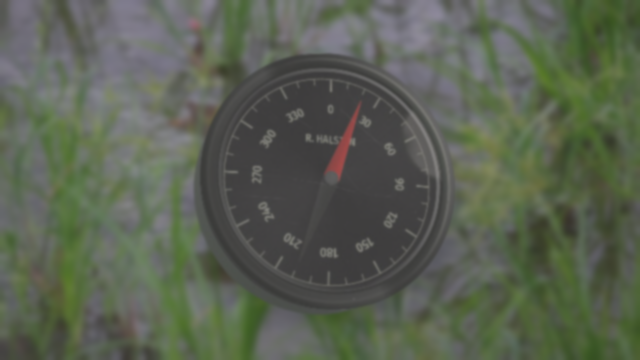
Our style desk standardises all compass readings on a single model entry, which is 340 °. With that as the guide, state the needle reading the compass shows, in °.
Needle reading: 20 °
